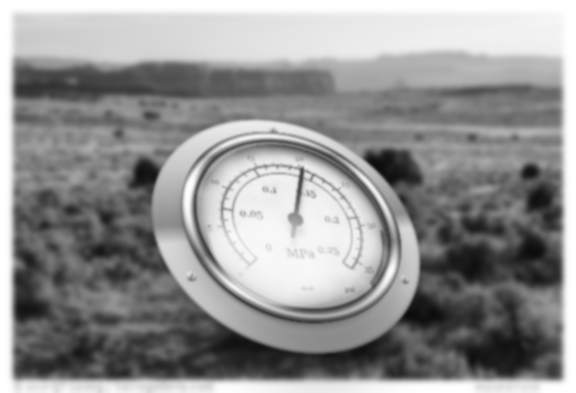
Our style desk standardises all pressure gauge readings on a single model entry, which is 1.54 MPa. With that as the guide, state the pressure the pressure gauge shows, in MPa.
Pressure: 0.14 MPa
